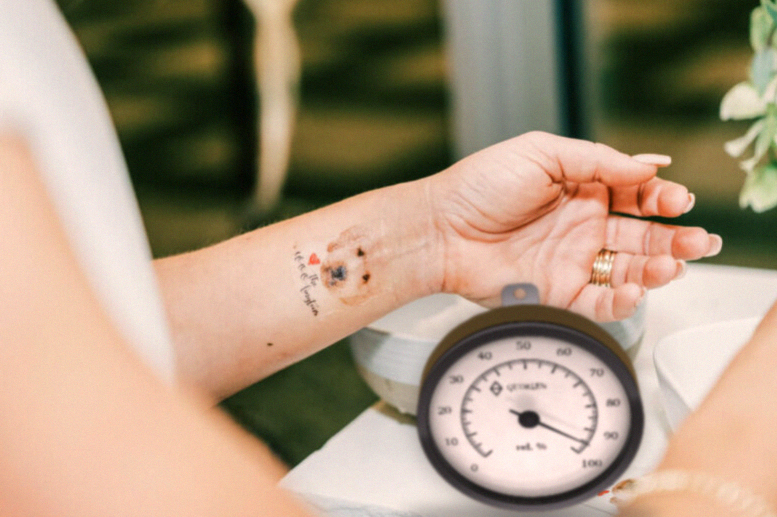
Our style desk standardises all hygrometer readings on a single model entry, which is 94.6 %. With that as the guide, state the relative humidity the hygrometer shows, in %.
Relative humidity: 95 %
